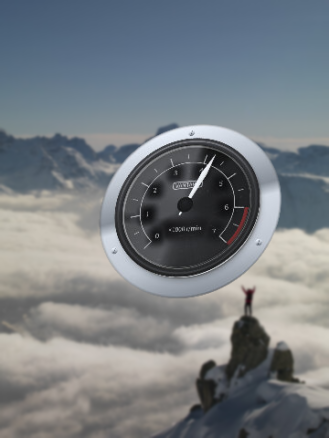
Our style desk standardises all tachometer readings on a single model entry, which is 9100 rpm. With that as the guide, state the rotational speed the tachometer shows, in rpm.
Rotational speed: 4250 rpm
